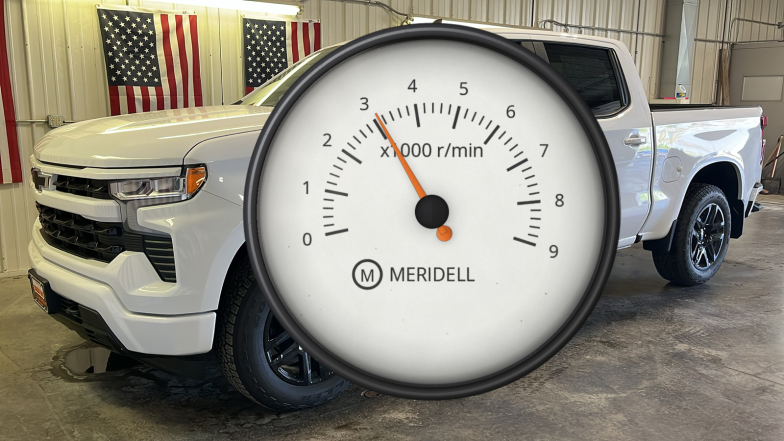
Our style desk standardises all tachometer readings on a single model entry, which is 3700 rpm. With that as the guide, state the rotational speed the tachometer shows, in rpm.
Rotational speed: 3100 rpm
